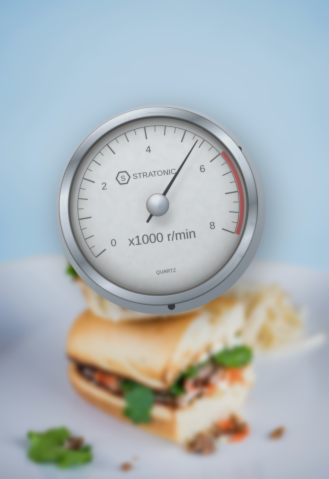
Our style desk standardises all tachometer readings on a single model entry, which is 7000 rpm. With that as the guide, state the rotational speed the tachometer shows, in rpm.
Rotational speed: 5375 rpm
